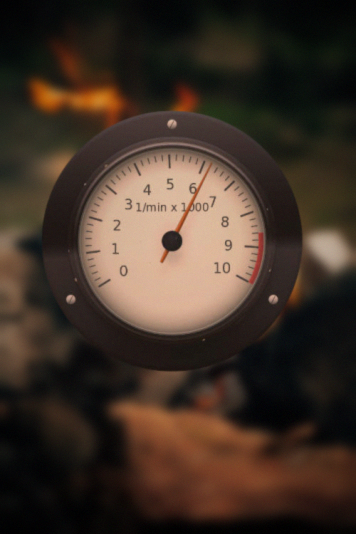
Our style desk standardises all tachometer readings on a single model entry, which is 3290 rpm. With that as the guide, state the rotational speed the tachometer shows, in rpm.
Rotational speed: 6200 rpm
